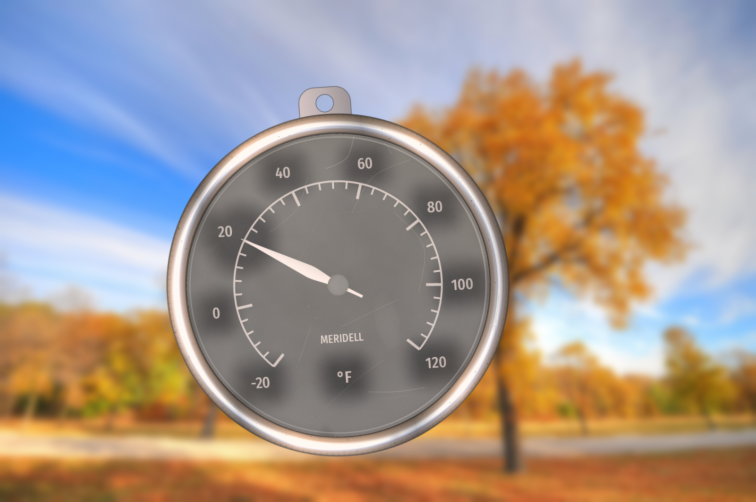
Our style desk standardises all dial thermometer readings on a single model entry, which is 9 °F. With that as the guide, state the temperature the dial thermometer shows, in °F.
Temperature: 20 °F
